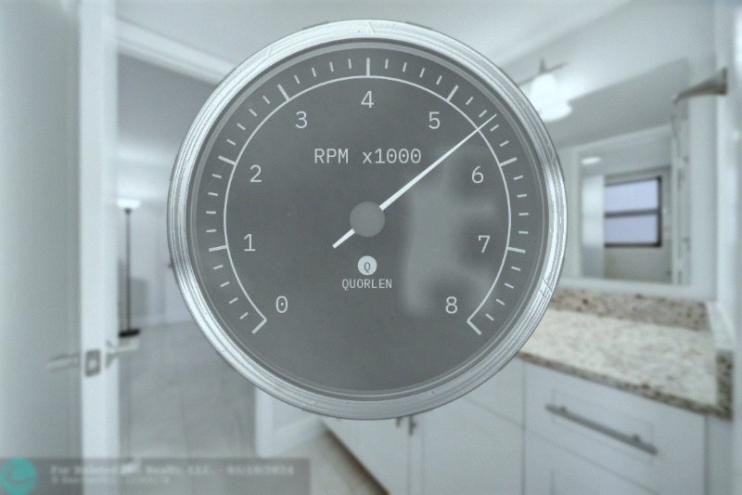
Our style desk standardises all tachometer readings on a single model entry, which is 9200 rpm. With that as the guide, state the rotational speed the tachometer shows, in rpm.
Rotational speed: 5500 rpm
